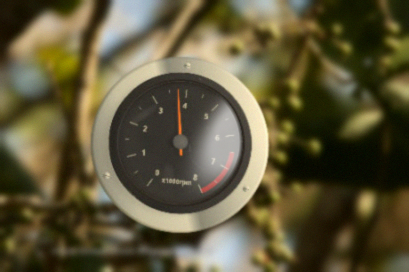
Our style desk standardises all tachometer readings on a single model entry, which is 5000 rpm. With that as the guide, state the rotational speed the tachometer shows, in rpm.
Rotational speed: 3750 rpm
